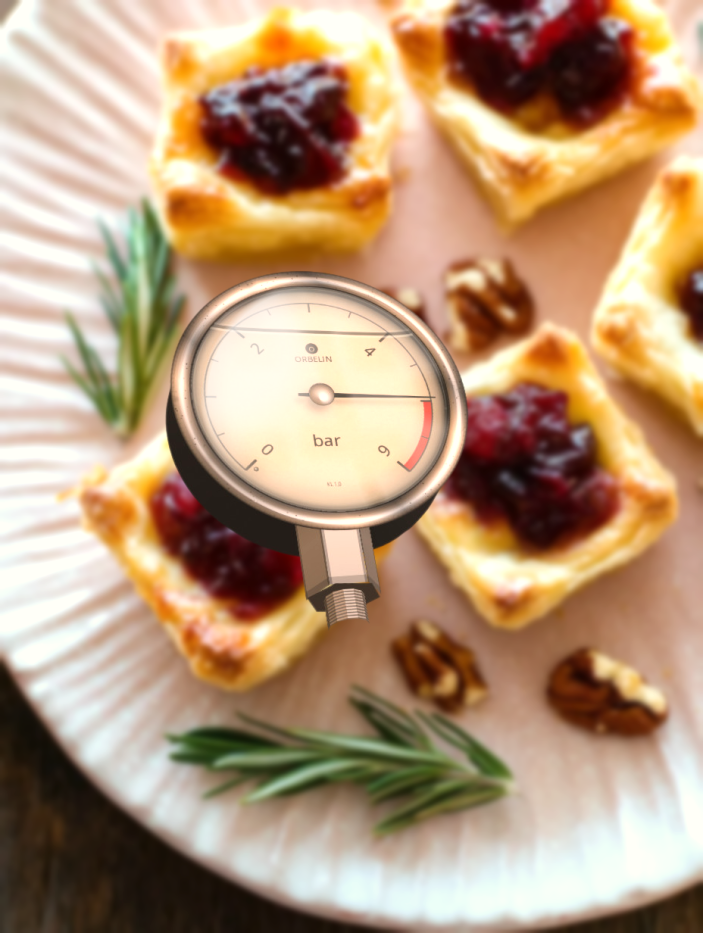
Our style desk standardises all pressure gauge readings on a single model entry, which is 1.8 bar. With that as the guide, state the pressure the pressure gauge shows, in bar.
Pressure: 5 bar
